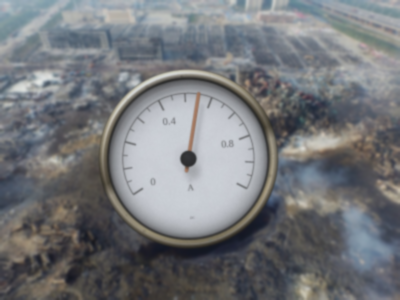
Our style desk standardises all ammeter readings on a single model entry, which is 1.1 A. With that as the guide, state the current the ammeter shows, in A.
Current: 0.55 A
